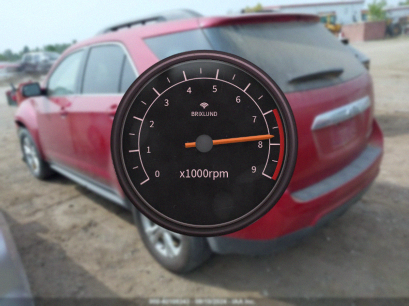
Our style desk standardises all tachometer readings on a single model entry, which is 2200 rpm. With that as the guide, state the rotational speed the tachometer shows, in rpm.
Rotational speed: 7750 rpm
